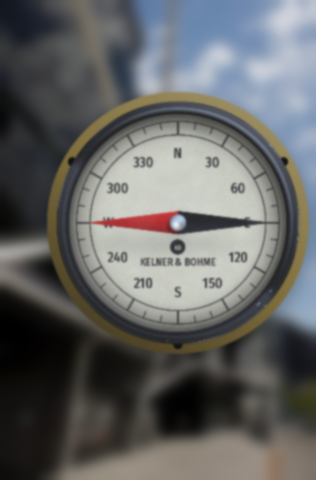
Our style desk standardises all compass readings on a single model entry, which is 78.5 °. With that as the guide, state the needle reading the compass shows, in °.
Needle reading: 270 °
